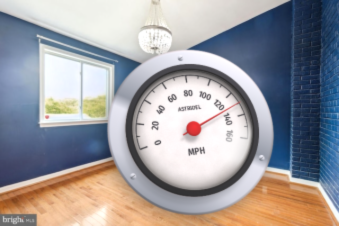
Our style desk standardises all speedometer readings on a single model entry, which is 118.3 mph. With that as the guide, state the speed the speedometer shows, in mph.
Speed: 130 mph
